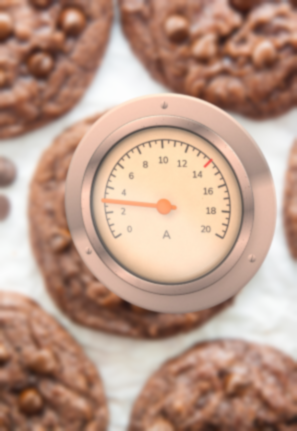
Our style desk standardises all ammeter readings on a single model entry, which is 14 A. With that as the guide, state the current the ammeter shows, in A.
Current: 3 A
